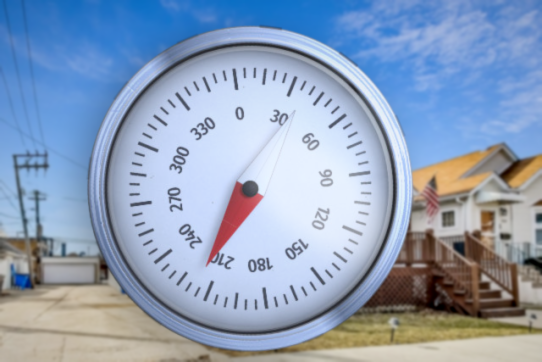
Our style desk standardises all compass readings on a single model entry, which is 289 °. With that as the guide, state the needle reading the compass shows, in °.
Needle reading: 217.5 °
